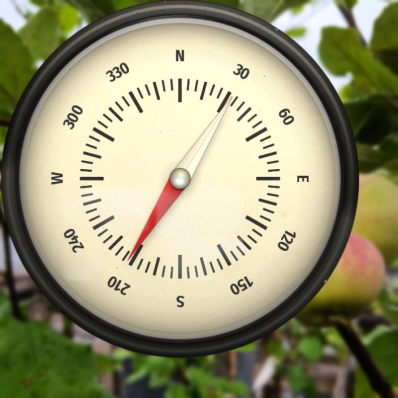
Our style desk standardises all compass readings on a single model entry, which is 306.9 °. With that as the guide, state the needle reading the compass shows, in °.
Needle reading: 212.5 °
